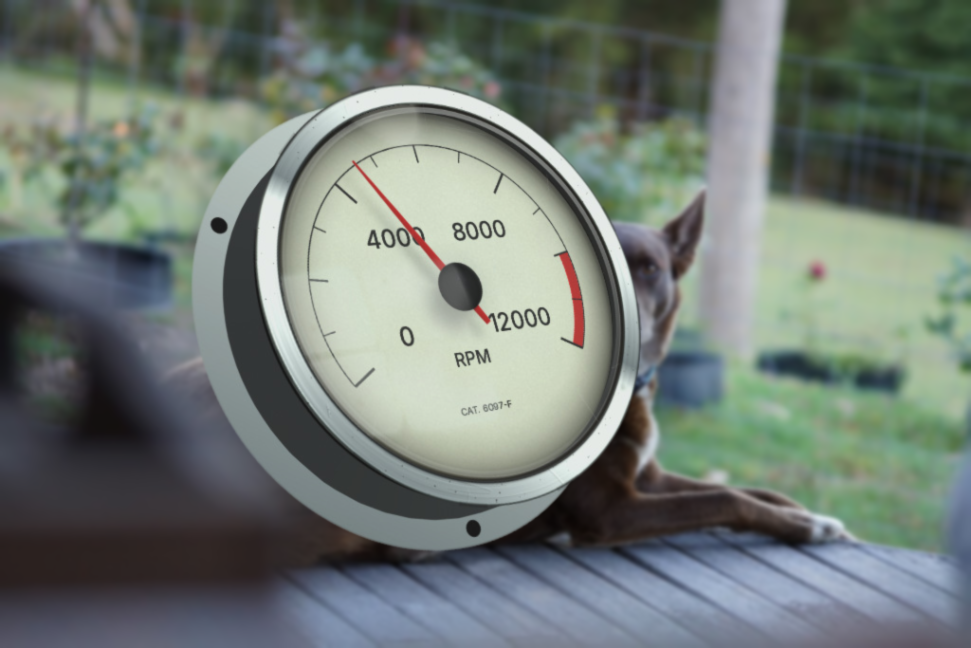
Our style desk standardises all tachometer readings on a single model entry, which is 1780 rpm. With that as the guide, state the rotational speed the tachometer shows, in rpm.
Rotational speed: 4500 rpm
